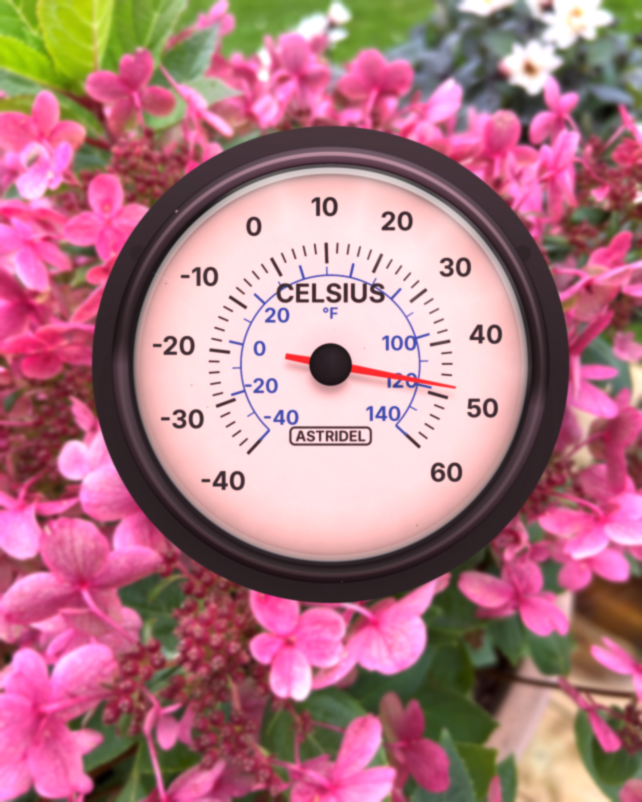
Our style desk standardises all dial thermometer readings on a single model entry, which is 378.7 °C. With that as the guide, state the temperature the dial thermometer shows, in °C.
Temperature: 48 °C
